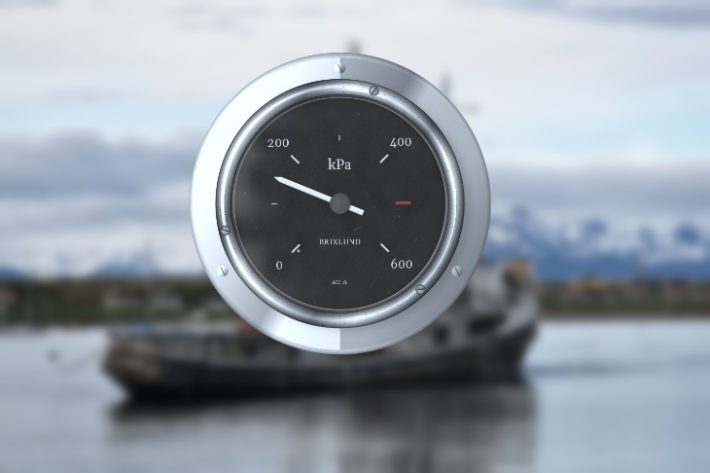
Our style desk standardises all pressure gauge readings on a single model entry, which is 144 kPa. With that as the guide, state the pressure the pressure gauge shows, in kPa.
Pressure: 150 kPa
